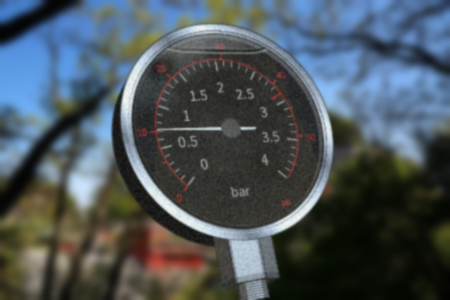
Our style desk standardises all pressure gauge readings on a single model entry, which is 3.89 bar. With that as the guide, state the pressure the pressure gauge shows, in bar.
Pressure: 0.7 bar
